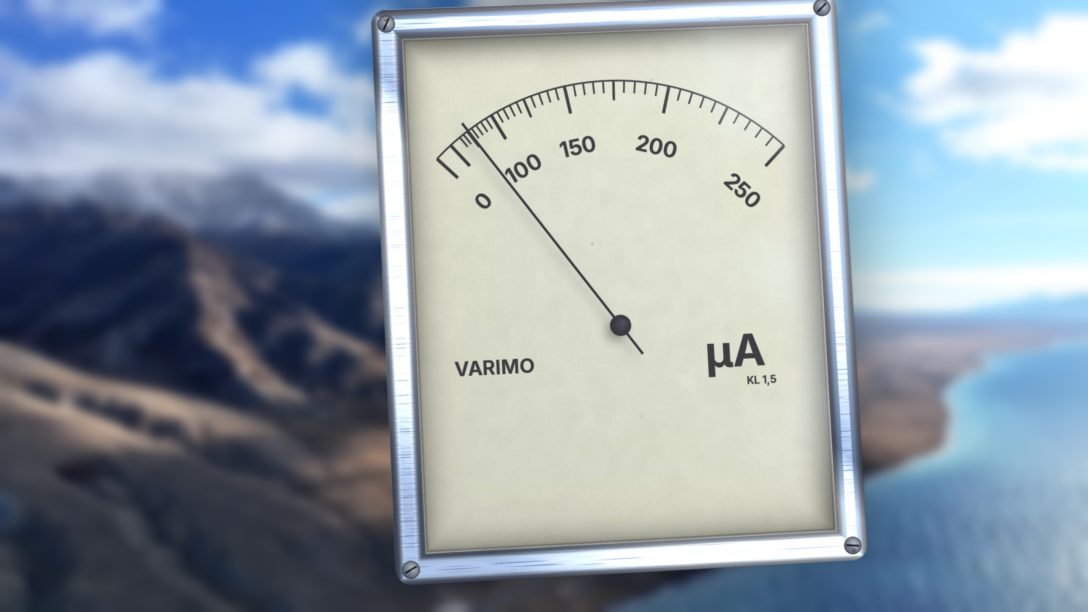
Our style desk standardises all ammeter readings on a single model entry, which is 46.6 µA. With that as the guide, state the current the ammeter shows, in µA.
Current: 75 µA
